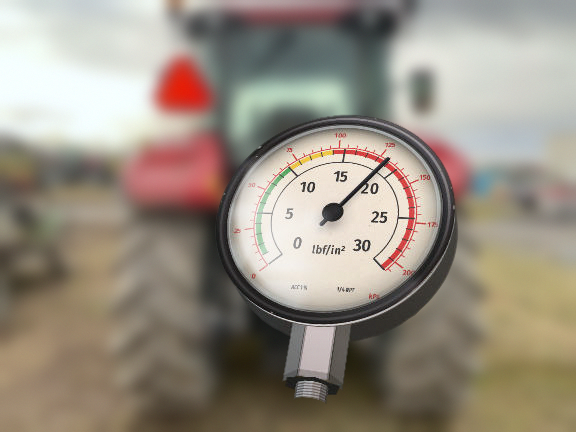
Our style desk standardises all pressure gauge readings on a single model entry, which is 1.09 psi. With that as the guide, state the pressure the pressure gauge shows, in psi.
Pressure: 19 psi
